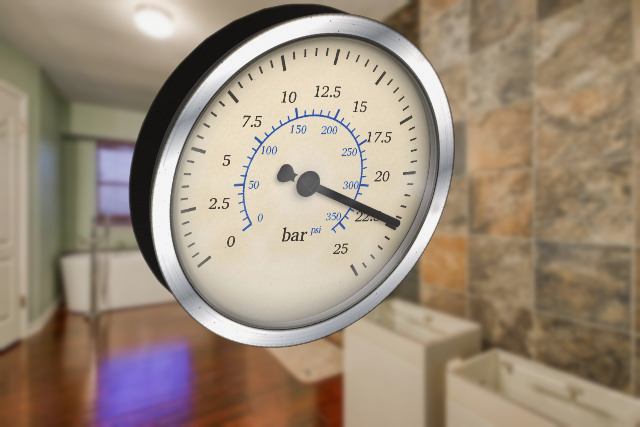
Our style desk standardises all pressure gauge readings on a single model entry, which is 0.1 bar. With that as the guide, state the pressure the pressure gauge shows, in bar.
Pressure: 22.25 bar
